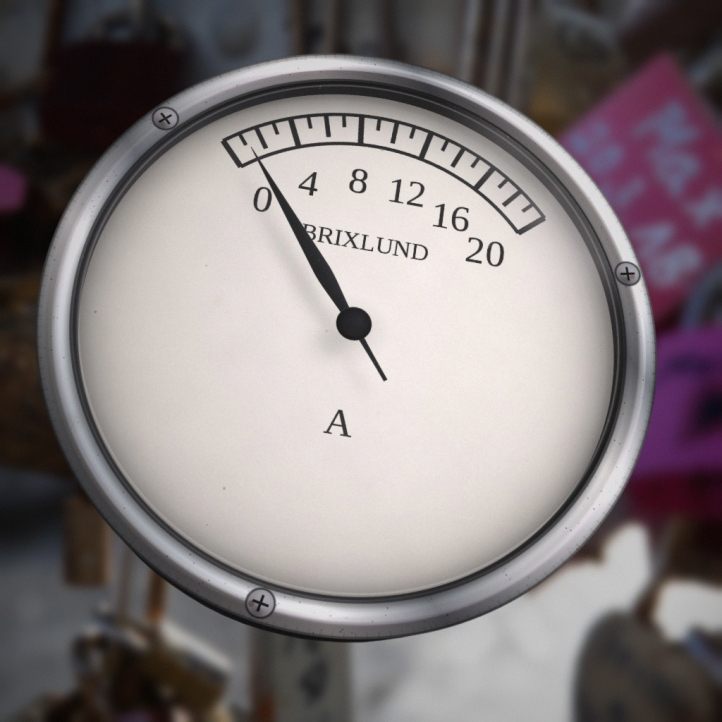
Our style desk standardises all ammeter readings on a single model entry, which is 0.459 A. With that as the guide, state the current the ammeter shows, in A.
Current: 1 A
